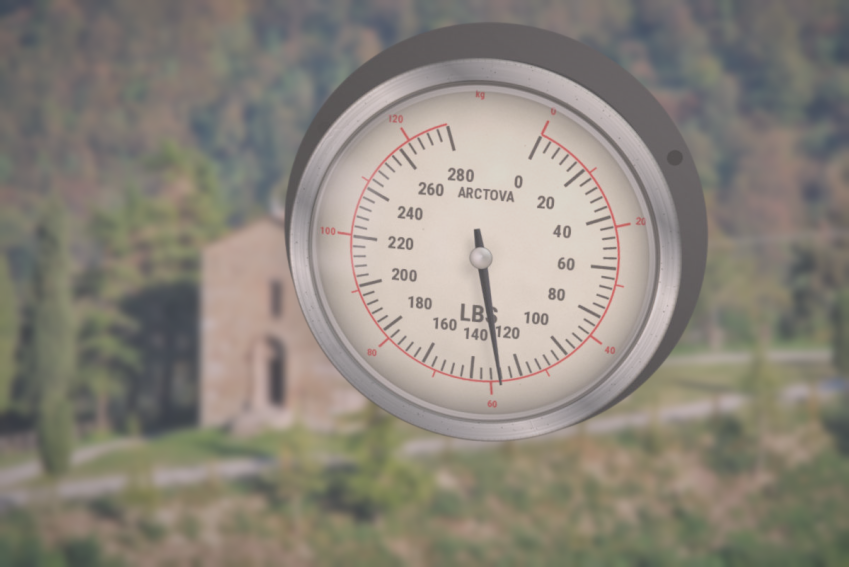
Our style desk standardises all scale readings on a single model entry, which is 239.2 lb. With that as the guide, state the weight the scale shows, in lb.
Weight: 128 lb
